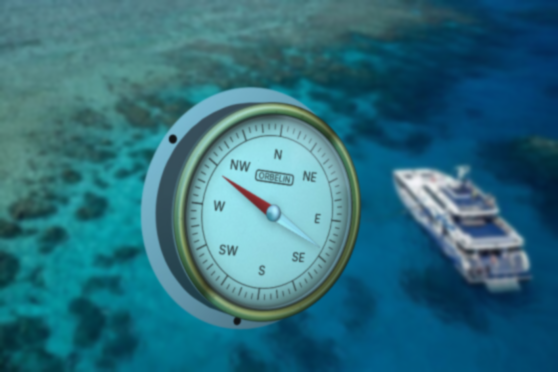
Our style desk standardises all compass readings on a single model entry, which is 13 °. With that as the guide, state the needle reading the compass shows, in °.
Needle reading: 295 °
